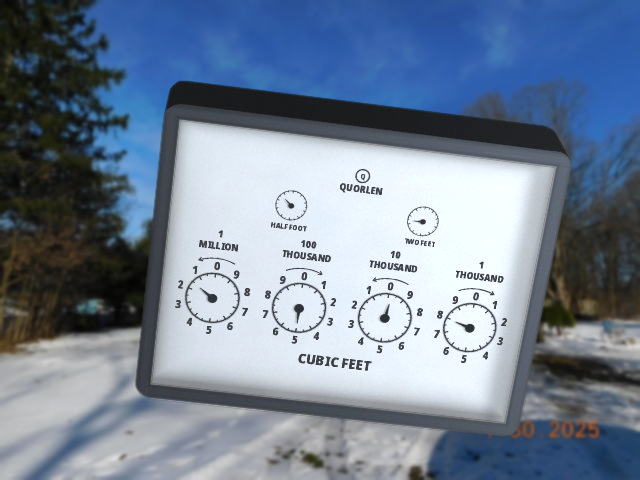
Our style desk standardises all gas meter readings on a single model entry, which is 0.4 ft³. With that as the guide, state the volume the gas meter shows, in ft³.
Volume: 149800 ft³
